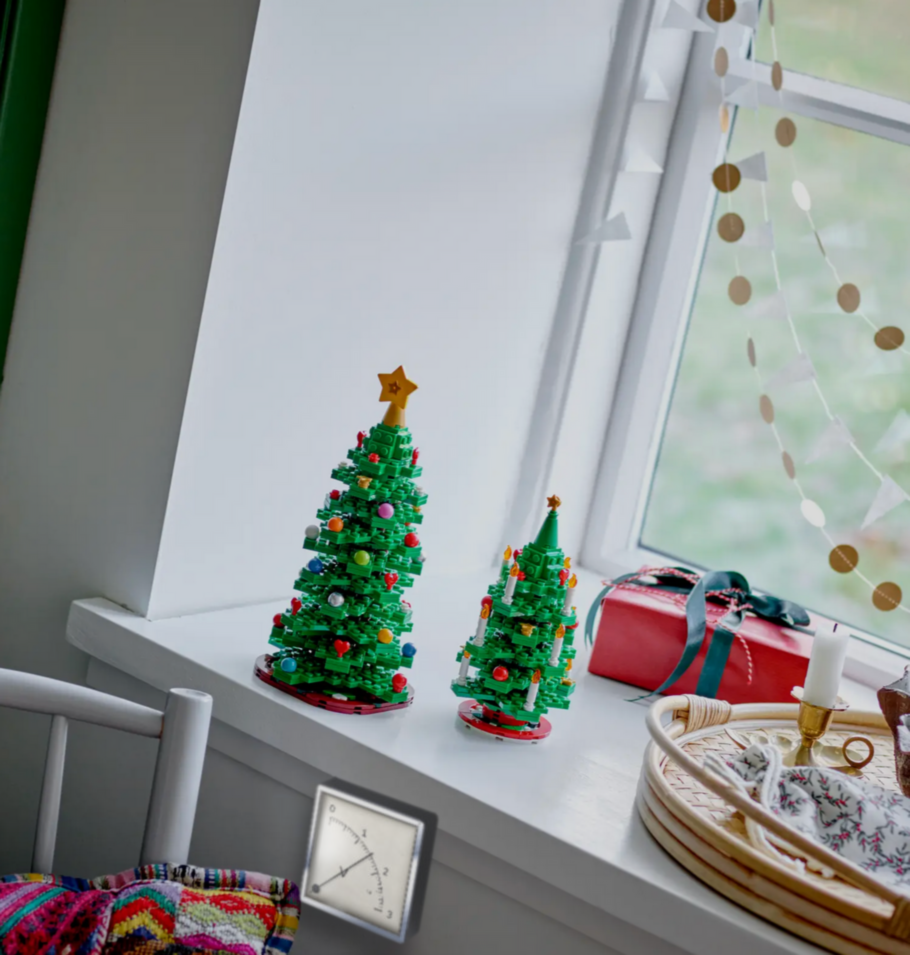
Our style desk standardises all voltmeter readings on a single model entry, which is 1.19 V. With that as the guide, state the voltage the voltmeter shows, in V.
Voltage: 1.5 V
